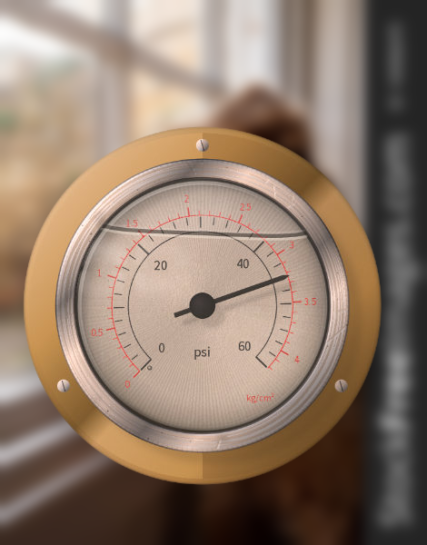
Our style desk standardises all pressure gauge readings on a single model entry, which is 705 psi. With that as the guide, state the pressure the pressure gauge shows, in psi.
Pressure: 46 psi
